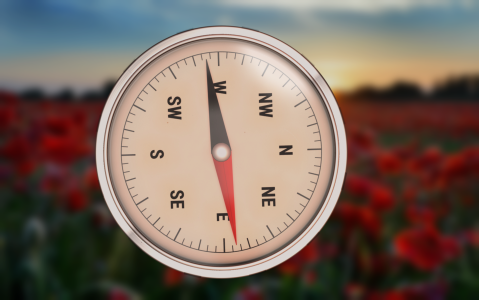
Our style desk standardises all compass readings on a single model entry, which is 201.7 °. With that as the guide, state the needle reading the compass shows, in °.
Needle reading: 82.5 °
